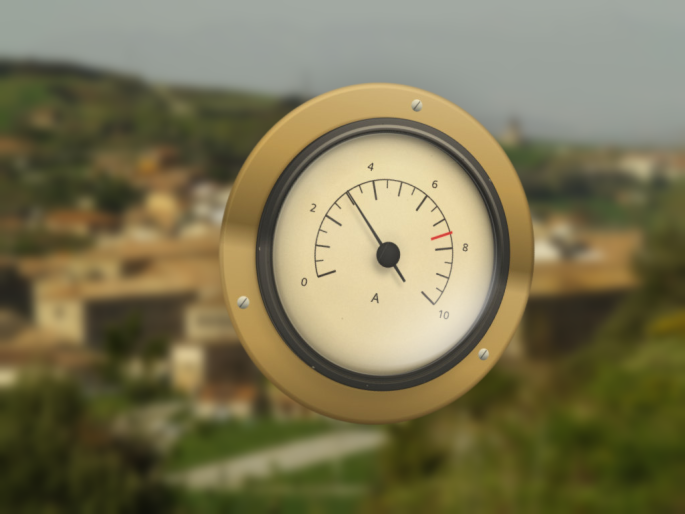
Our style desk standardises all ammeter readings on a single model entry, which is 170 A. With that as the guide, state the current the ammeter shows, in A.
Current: 3 A
